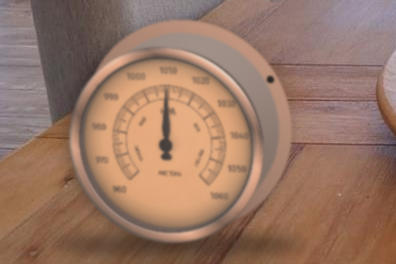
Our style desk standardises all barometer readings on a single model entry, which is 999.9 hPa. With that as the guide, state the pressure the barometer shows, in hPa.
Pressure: 1010 hPa
